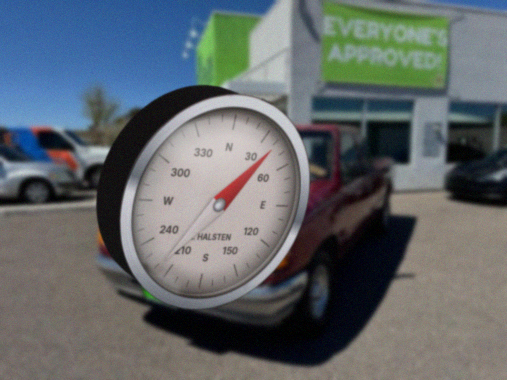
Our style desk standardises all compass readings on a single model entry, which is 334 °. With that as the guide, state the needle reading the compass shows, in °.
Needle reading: 40 °
